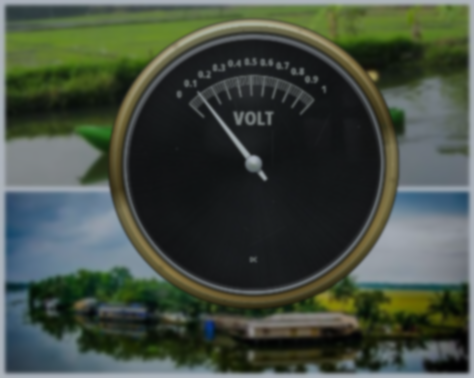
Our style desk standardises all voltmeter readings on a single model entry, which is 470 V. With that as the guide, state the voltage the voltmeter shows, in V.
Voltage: 0.1 V
